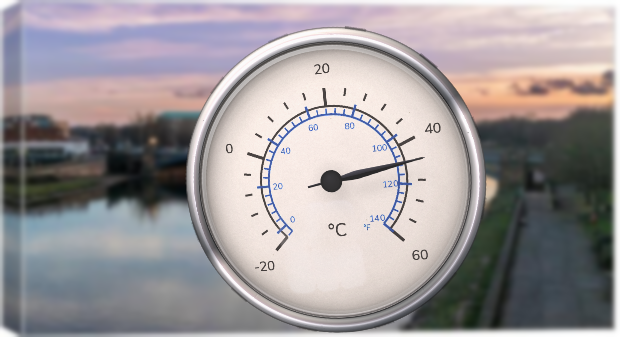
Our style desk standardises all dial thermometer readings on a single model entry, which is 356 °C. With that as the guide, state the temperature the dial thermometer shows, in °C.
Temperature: 44 °C
